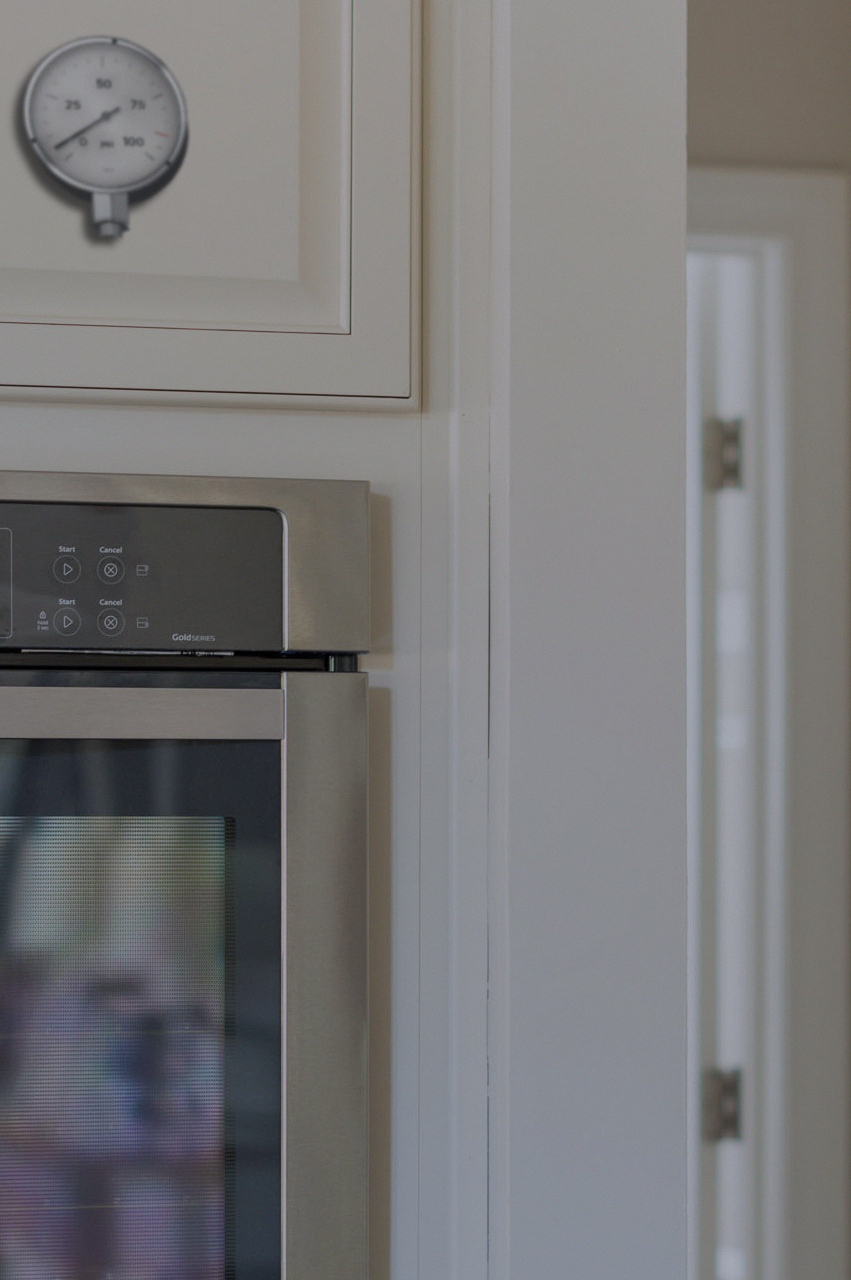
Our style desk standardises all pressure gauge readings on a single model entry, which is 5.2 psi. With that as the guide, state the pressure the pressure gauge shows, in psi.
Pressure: 5 psi
